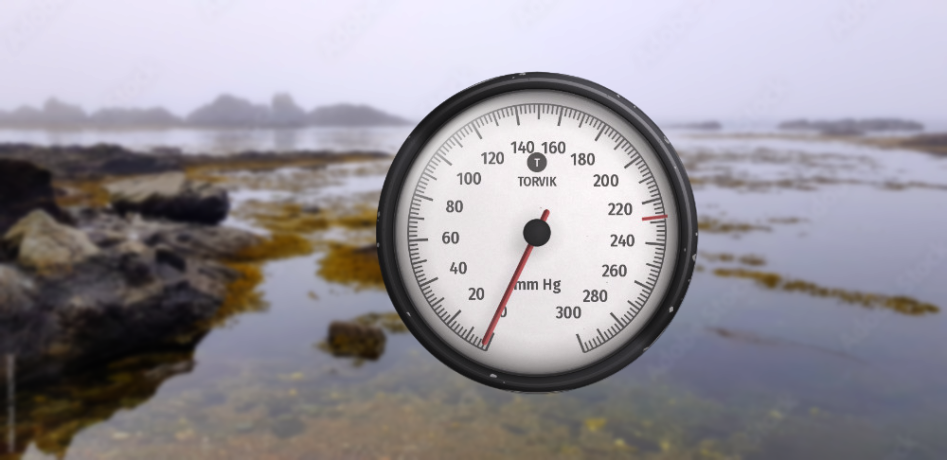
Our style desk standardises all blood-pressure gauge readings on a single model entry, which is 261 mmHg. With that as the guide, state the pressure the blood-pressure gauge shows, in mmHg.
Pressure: 2 mmHg
